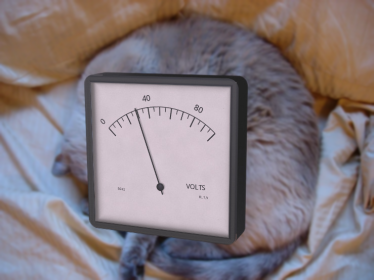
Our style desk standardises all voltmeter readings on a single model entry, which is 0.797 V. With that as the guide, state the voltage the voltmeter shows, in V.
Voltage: 30 V
